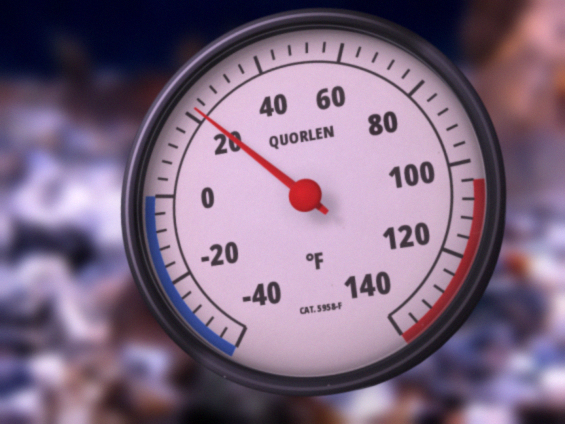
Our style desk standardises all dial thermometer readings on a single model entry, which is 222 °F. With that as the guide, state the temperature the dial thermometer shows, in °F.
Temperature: 22 °F
